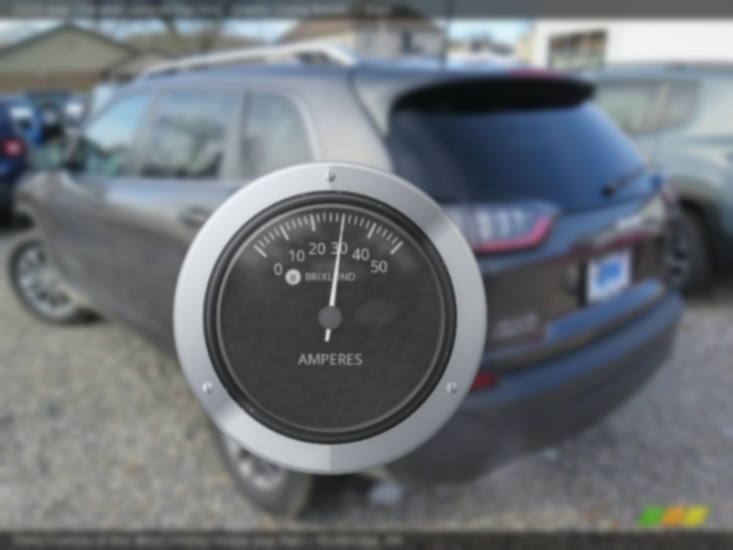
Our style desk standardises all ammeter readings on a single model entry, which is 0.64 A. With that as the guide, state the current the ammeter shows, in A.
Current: 30 A
